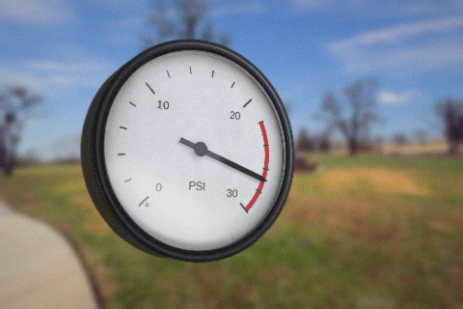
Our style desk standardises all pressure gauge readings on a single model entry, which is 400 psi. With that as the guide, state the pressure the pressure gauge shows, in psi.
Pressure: 27 psi
